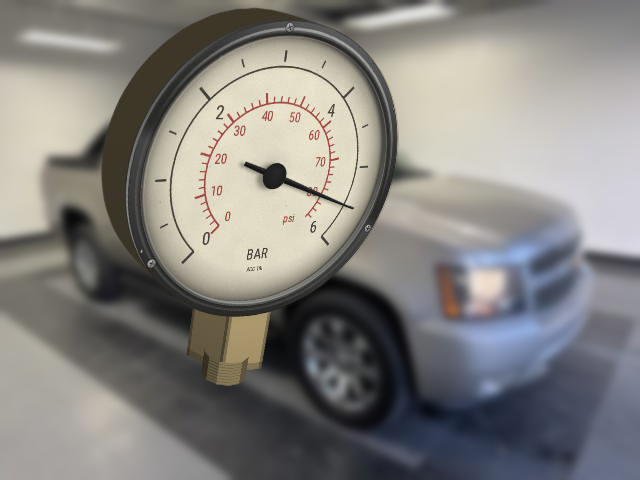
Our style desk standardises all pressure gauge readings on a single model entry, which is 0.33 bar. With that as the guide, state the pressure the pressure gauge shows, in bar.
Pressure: 5.5 bar
